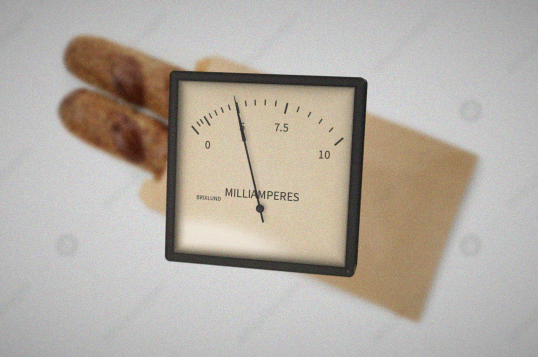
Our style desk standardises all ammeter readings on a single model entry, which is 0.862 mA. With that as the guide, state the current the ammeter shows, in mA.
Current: 5 mA
